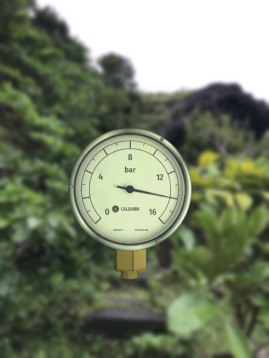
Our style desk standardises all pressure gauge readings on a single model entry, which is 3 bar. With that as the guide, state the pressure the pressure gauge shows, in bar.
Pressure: 14 bar
